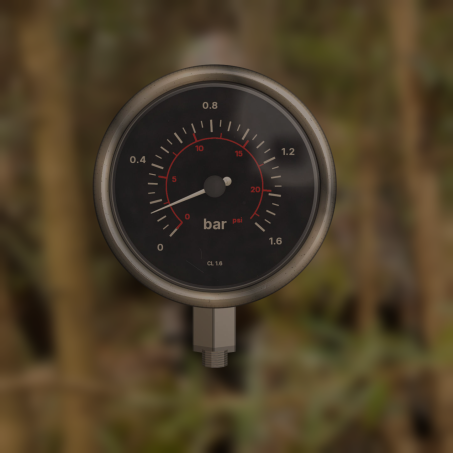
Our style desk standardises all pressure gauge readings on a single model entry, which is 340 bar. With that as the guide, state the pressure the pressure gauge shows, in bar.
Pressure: 0.15 bar
